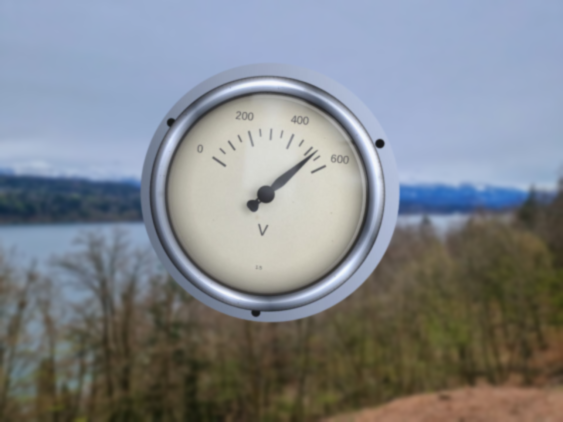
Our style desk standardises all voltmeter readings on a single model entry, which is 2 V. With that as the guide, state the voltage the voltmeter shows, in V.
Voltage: 525 V
